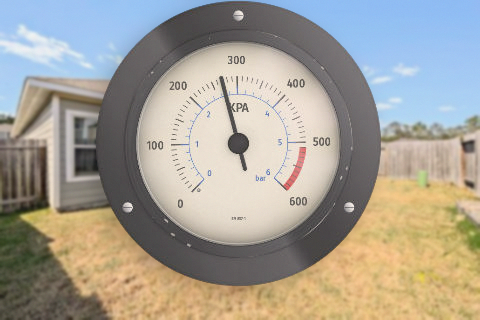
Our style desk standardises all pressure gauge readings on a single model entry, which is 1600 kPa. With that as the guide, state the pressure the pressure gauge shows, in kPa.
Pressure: 270 kPa
